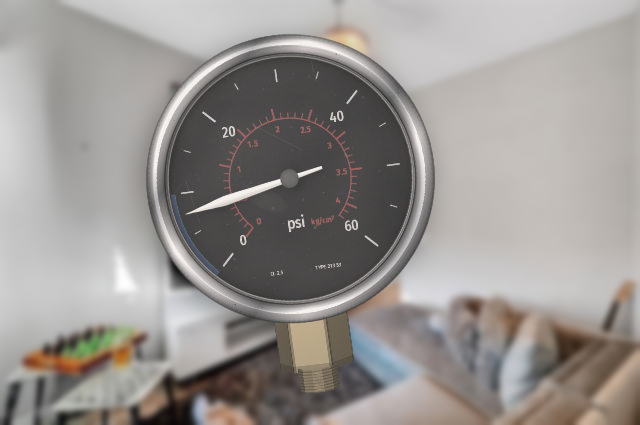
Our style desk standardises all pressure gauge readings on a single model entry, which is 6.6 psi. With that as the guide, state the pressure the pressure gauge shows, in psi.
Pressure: 7.5 psi
